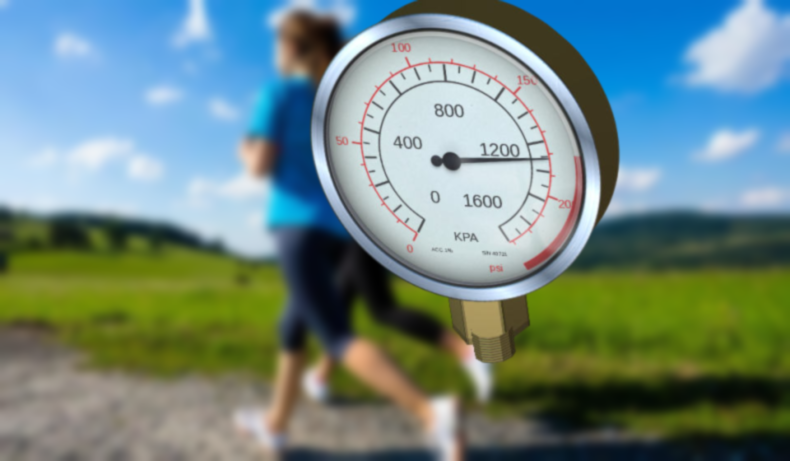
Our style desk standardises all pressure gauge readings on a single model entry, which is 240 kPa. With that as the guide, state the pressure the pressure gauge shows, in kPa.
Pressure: 1250 kPa
